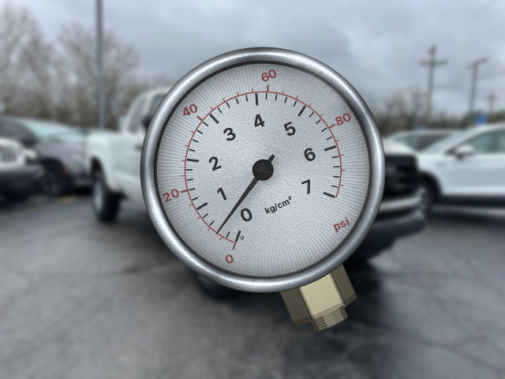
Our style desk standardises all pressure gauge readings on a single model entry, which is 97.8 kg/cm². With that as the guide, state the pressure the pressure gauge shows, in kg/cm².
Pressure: 0.4 kg/cm²
